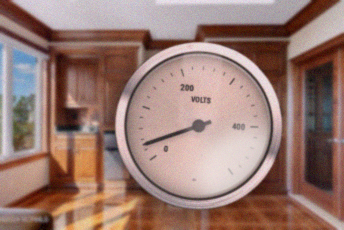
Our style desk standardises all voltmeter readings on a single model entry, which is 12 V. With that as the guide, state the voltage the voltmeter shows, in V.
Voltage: 30 V
